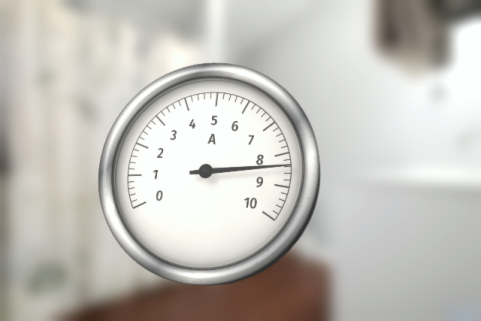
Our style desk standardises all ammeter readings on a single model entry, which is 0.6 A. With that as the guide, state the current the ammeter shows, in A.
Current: 8.4 A
